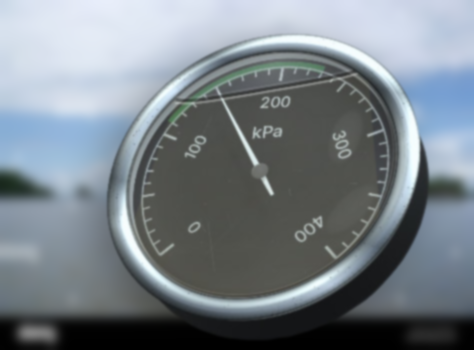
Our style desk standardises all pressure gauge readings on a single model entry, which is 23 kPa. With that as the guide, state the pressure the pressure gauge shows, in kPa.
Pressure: 150 kPa
